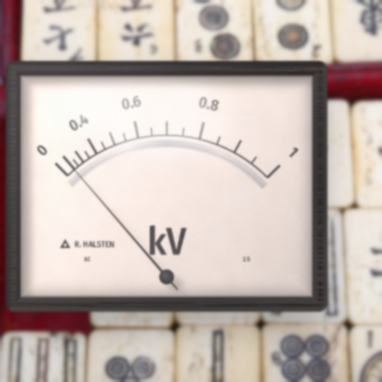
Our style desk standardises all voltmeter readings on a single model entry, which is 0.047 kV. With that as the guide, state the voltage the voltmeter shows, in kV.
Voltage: 0.2 kV
